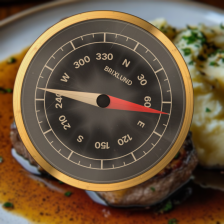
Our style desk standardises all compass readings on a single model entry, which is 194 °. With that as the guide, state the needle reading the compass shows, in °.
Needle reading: 70 °
